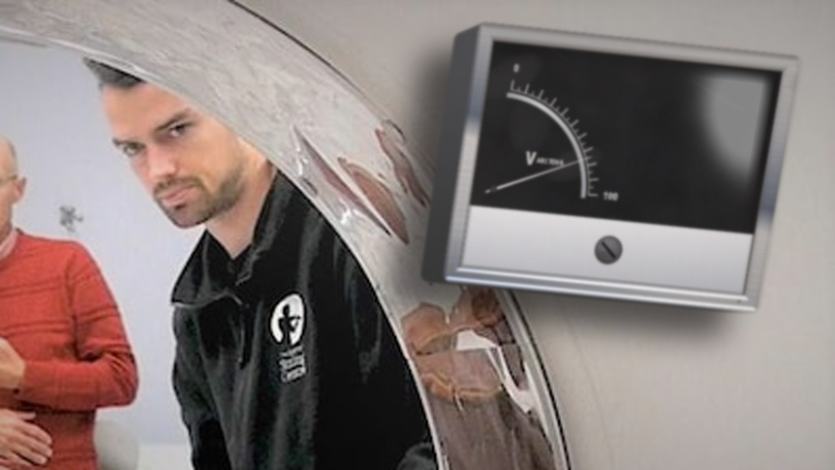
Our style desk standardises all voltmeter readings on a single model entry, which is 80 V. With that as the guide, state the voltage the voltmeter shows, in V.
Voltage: 75 V
